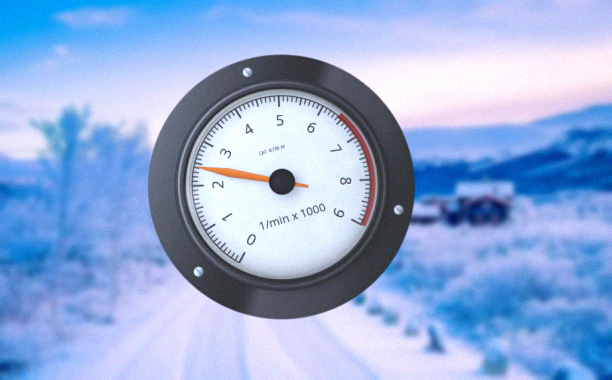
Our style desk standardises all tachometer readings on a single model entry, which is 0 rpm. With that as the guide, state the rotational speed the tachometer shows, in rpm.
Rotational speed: 2400 rpm
